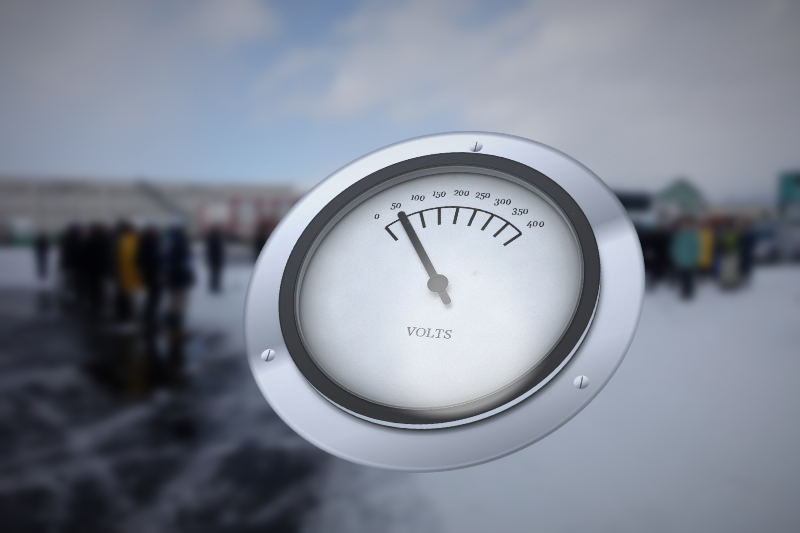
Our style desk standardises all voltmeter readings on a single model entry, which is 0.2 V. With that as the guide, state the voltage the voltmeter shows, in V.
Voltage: 50 V
